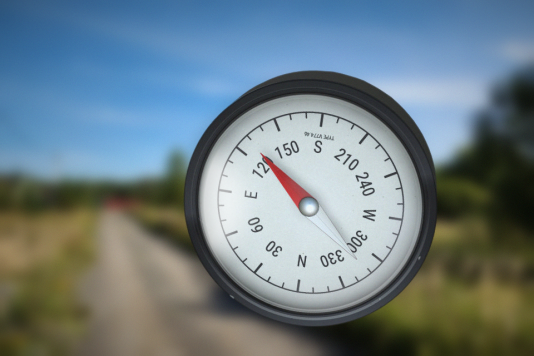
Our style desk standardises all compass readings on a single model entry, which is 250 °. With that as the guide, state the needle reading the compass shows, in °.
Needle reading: 130 °
